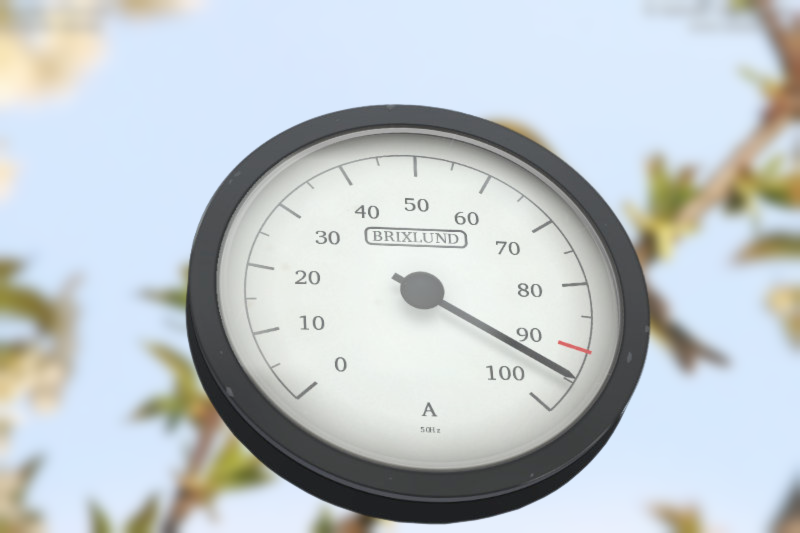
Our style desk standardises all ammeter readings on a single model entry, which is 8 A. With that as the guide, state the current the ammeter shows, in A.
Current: 95 A
